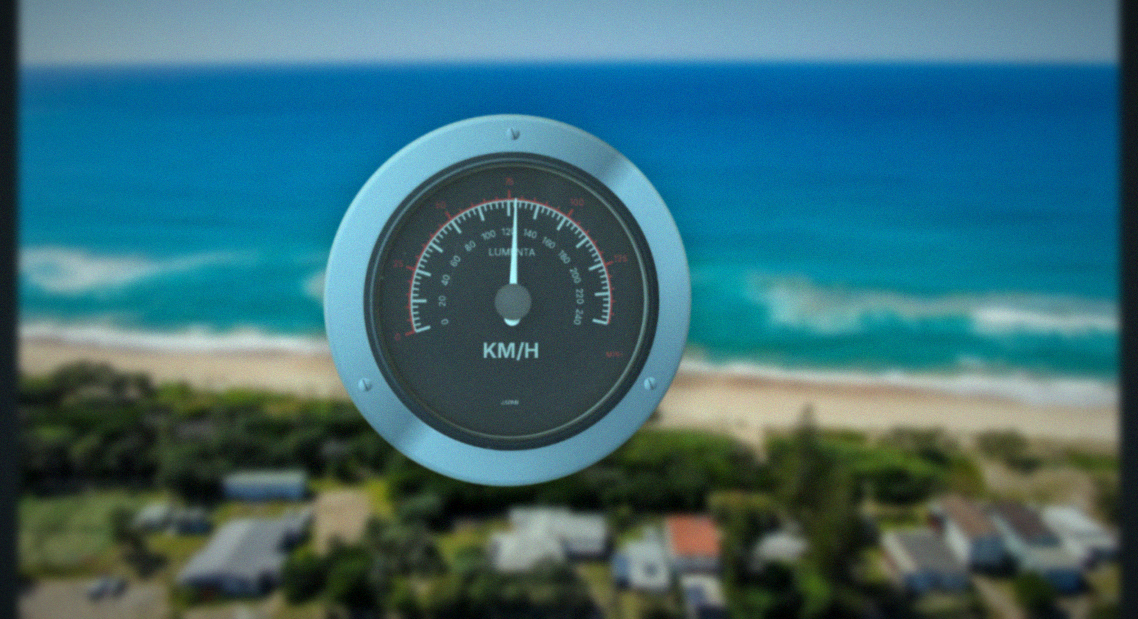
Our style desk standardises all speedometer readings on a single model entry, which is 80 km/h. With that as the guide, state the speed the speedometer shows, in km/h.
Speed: 124 km/h
